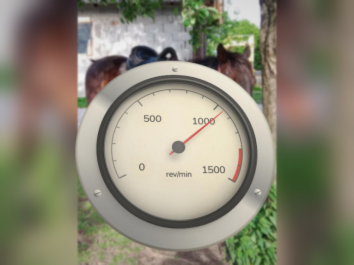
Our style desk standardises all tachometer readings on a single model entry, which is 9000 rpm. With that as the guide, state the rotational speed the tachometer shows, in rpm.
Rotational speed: 1050 rpm
